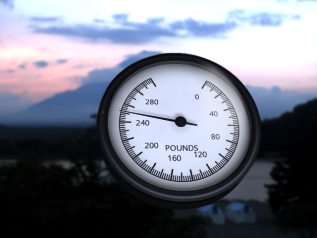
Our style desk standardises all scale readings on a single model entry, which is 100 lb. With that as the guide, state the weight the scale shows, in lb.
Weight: 250 lb
